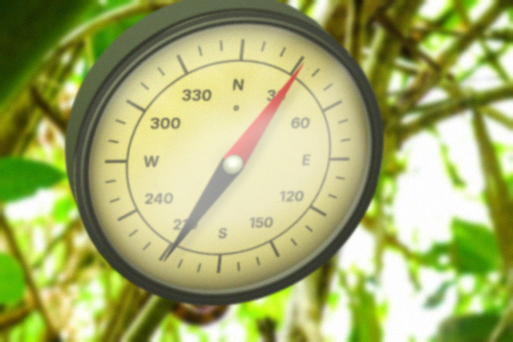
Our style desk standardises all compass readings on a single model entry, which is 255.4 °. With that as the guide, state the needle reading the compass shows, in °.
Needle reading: 30 °
